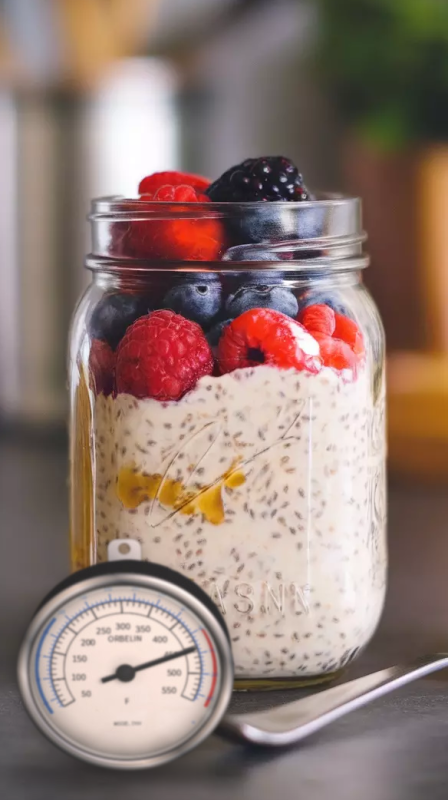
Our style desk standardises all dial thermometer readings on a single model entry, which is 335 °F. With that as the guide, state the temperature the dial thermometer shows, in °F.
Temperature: 450 °F
